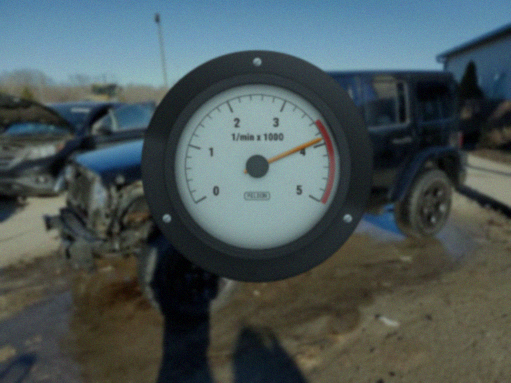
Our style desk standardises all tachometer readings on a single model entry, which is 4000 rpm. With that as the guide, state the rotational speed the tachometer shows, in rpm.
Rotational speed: 3900 rpm
